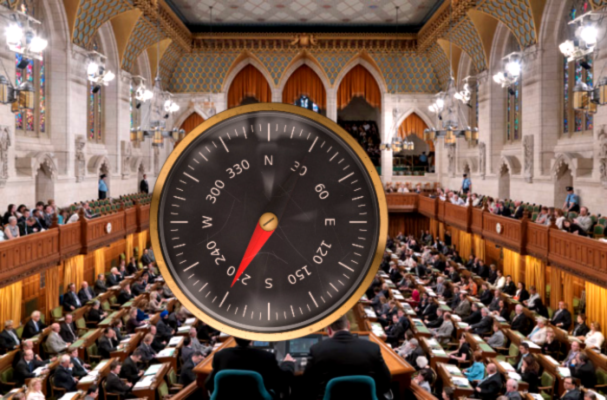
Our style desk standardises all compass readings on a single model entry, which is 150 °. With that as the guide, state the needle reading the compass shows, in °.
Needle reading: 210 °
